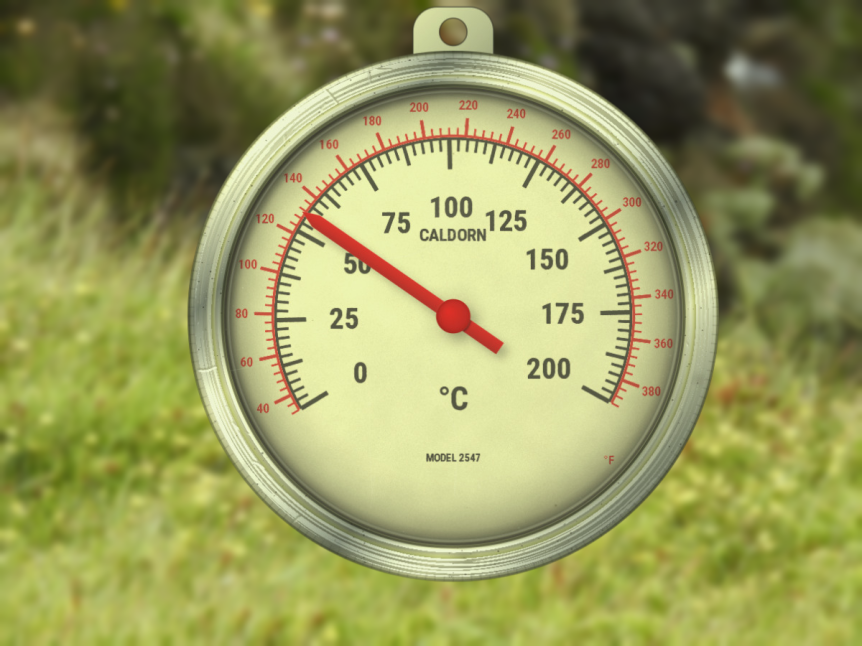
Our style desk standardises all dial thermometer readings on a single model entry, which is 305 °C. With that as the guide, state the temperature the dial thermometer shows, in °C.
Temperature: 55 °C
